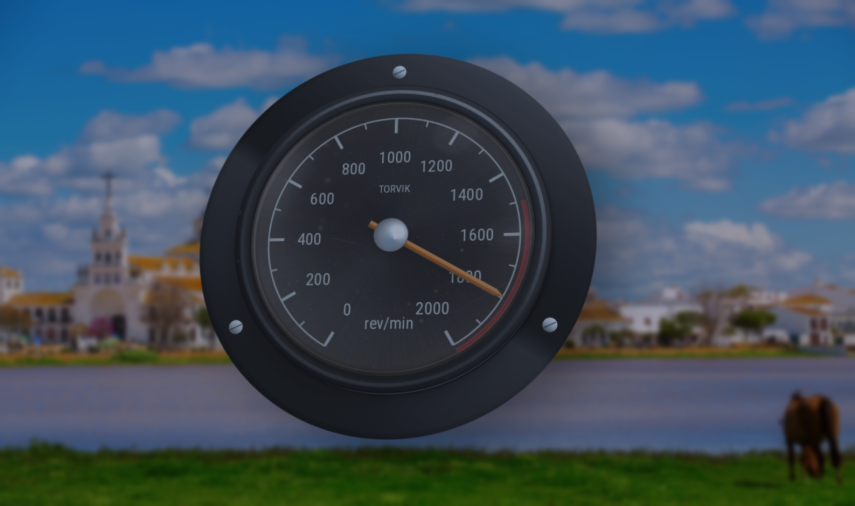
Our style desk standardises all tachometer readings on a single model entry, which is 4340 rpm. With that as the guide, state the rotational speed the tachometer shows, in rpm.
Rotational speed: 1800 rpm
